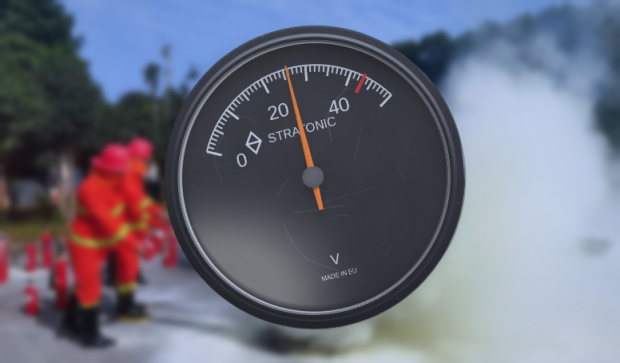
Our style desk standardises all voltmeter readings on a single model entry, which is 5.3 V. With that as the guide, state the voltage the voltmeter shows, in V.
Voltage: 26 V
